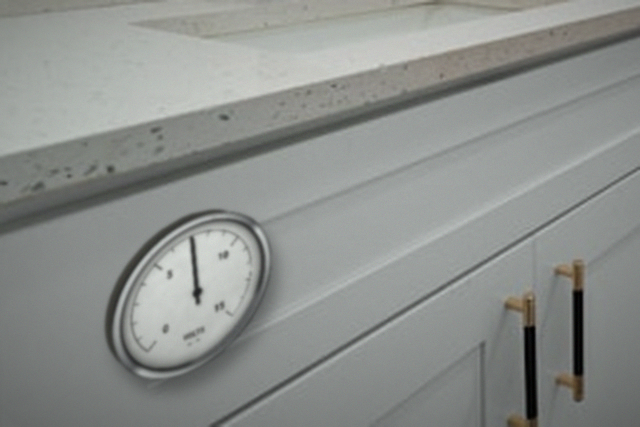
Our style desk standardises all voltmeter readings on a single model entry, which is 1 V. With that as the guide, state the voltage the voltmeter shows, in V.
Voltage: 7 V
